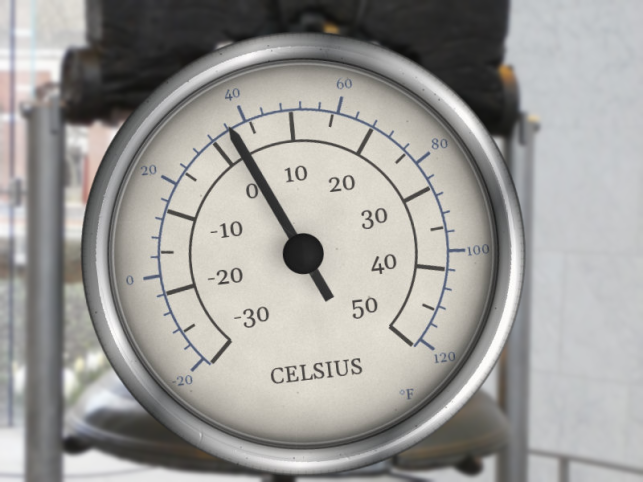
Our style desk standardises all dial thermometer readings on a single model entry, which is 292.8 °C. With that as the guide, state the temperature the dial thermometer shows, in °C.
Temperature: 2.5 °C
